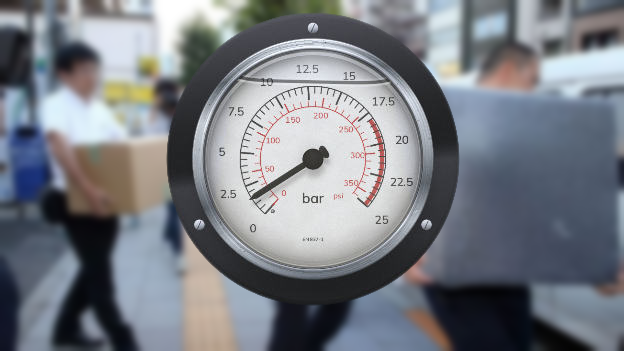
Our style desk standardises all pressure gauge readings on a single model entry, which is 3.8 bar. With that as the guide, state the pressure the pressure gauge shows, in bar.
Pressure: 1.5 bar
